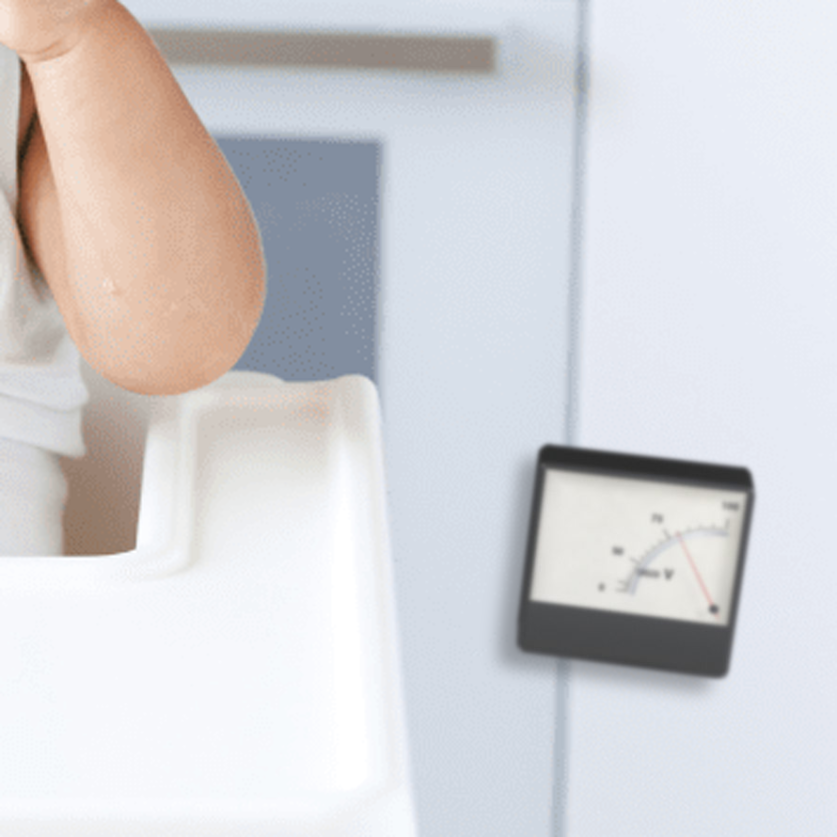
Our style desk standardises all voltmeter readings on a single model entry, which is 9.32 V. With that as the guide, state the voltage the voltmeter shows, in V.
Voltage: 80 V
